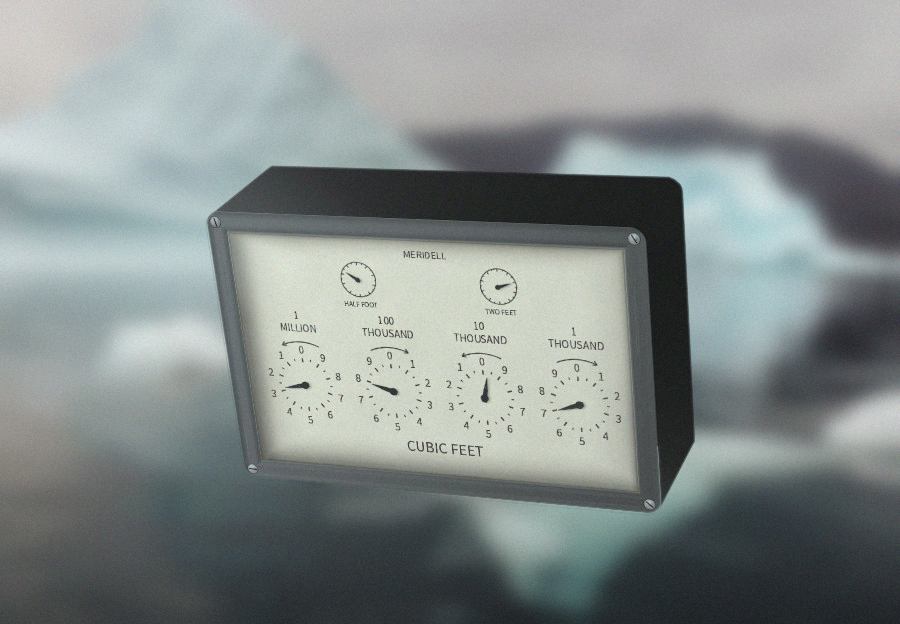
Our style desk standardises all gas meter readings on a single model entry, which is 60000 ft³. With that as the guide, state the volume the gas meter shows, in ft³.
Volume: 279700 ft³
